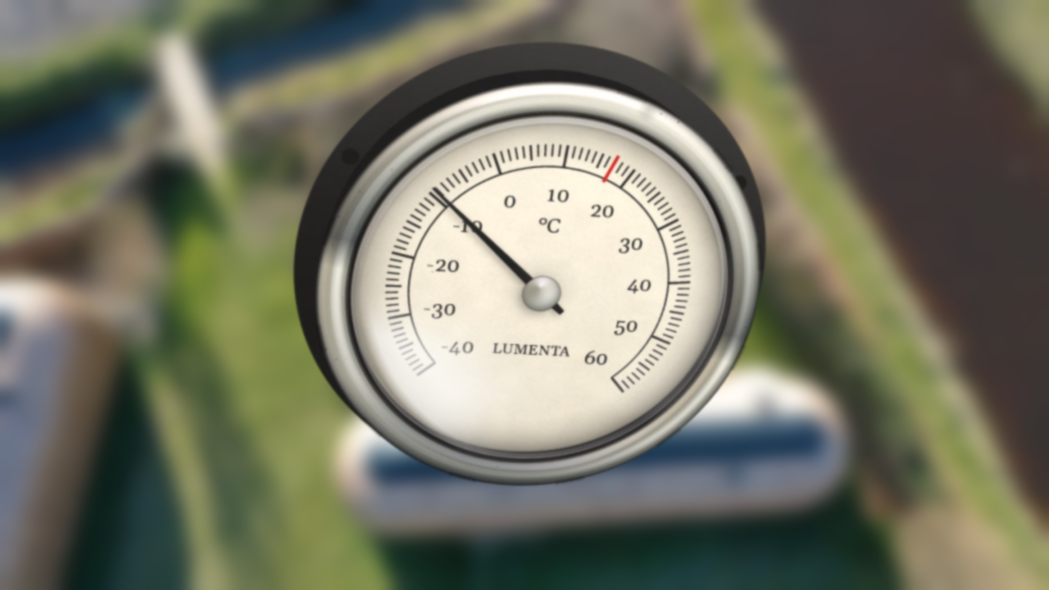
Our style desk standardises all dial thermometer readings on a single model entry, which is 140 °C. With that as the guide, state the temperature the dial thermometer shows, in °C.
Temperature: -9 °C
